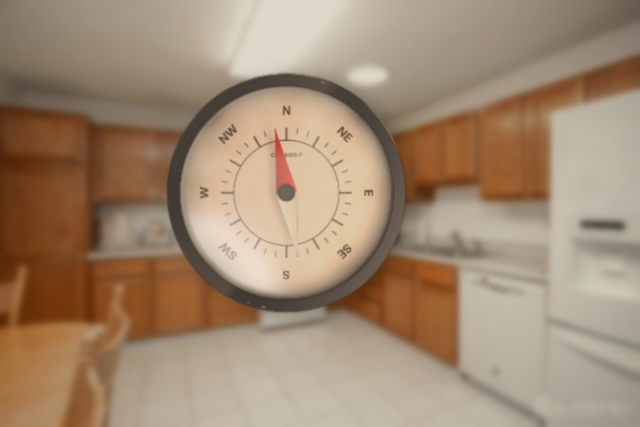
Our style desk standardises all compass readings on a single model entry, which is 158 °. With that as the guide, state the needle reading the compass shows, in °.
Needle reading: 350 °
